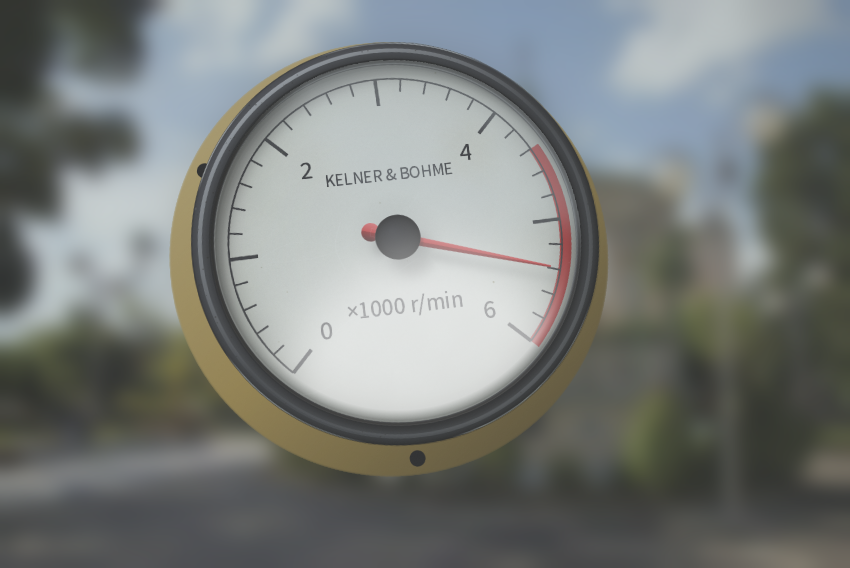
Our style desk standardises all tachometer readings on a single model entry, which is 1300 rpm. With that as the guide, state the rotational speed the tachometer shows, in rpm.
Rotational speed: 5400 rpm
